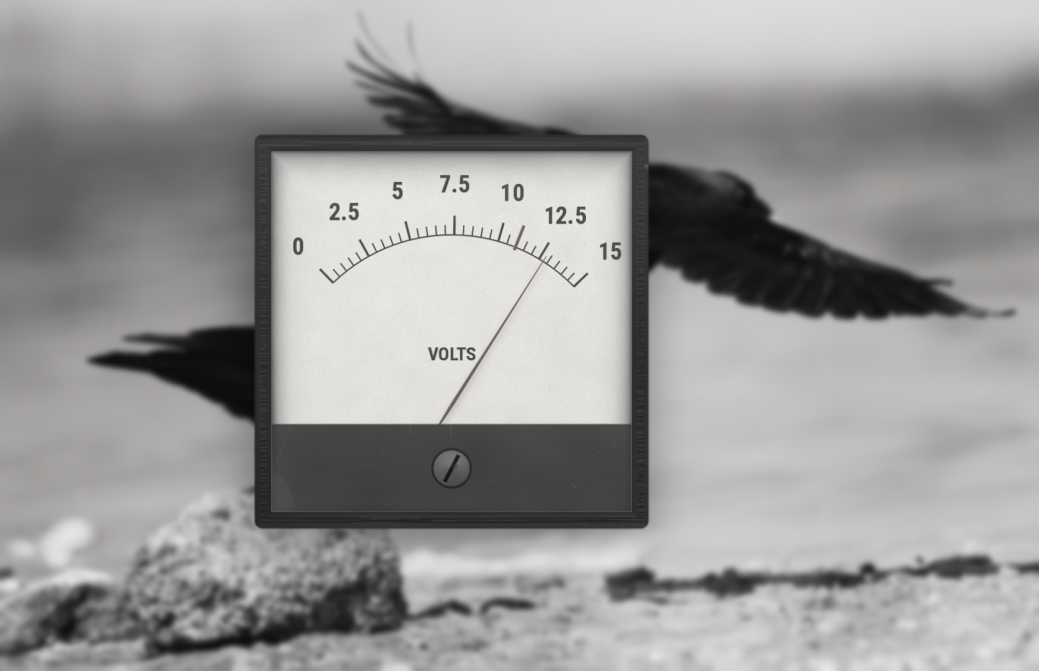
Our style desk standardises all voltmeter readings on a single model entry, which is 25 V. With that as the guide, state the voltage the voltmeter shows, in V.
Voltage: 12.75 V
